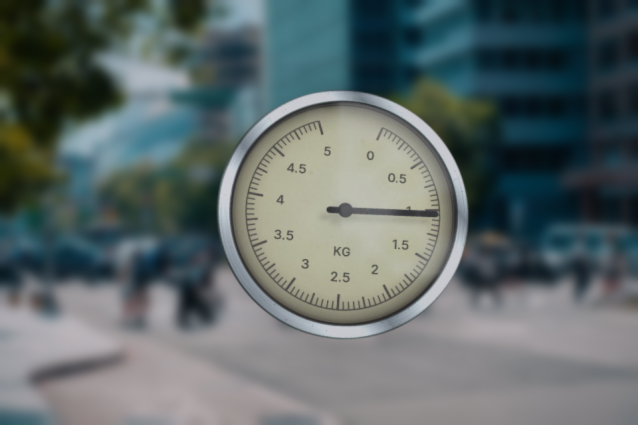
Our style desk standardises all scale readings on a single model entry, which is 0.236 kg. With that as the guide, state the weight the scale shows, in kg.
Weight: 1.05 kg
